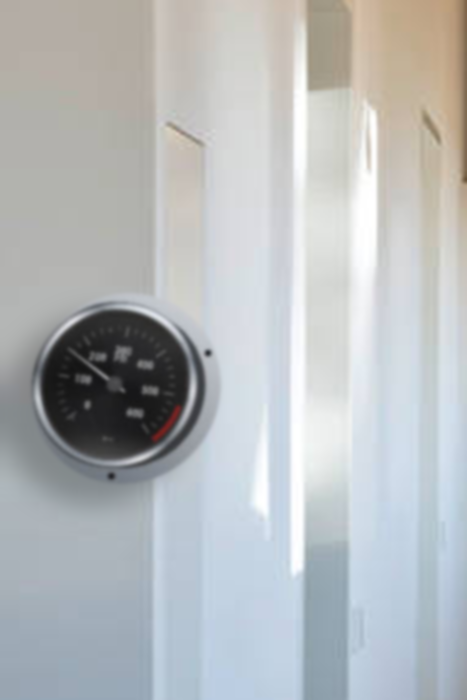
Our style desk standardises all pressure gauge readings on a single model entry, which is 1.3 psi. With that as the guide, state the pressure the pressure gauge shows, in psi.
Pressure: 160 psi
